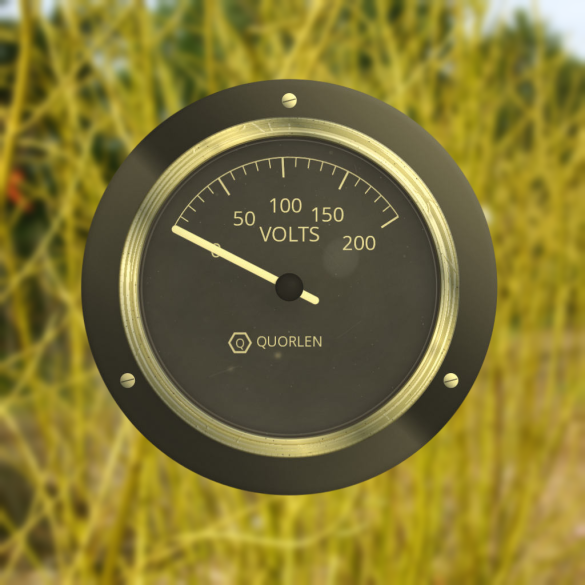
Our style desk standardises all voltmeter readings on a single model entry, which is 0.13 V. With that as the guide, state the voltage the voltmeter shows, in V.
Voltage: 0 V
